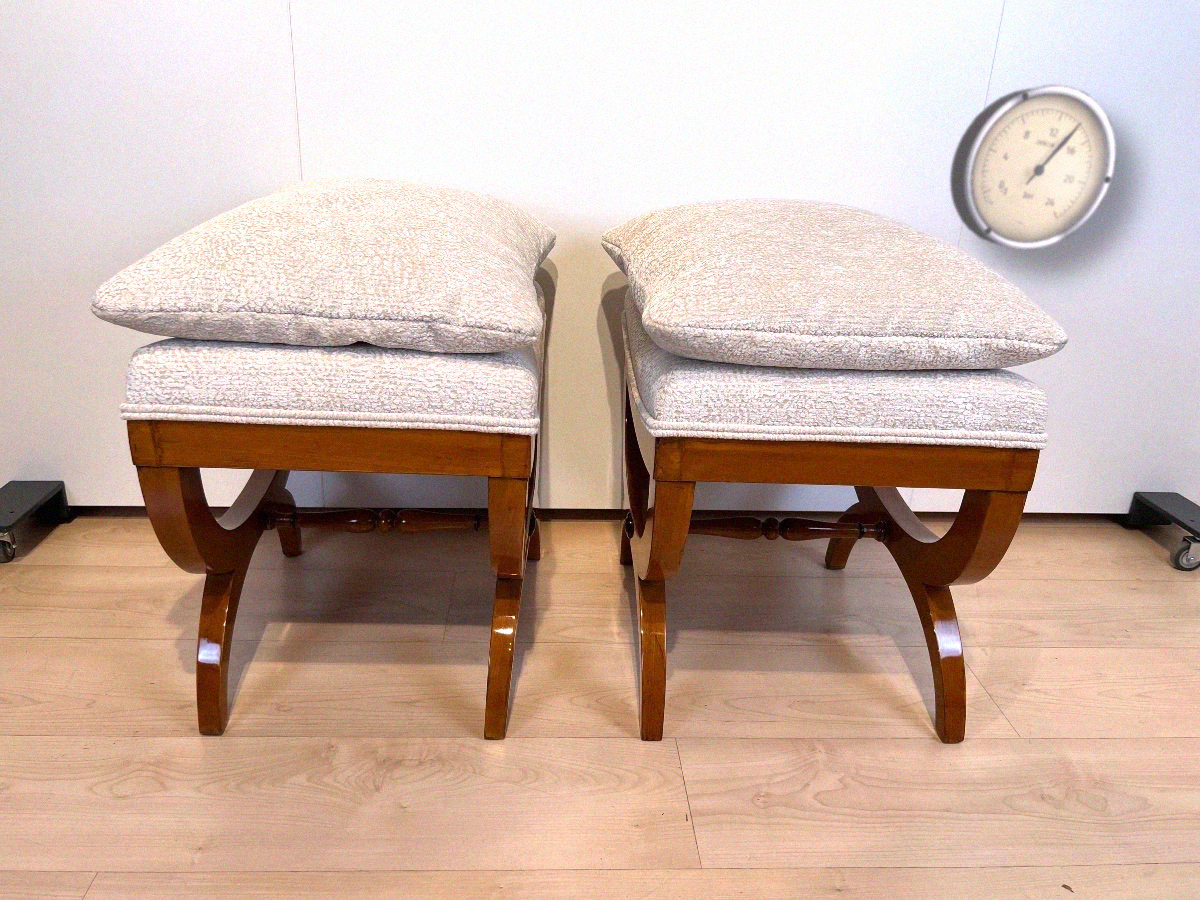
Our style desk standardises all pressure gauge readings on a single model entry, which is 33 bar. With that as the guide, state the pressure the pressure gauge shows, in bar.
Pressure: 14 bar
